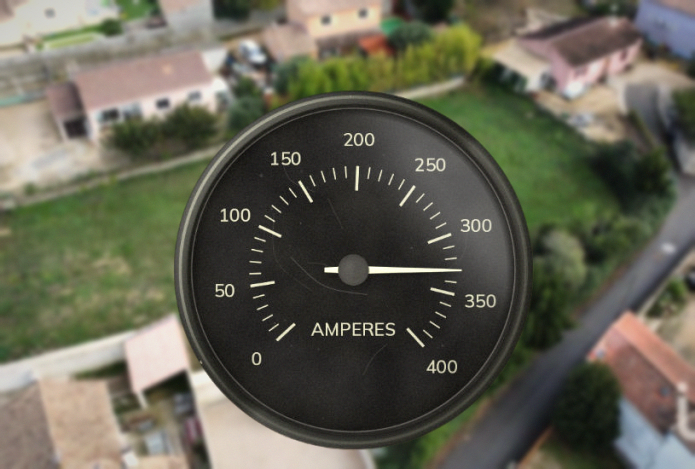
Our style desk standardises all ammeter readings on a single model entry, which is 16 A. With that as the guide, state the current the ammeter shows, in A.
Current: 330 A
